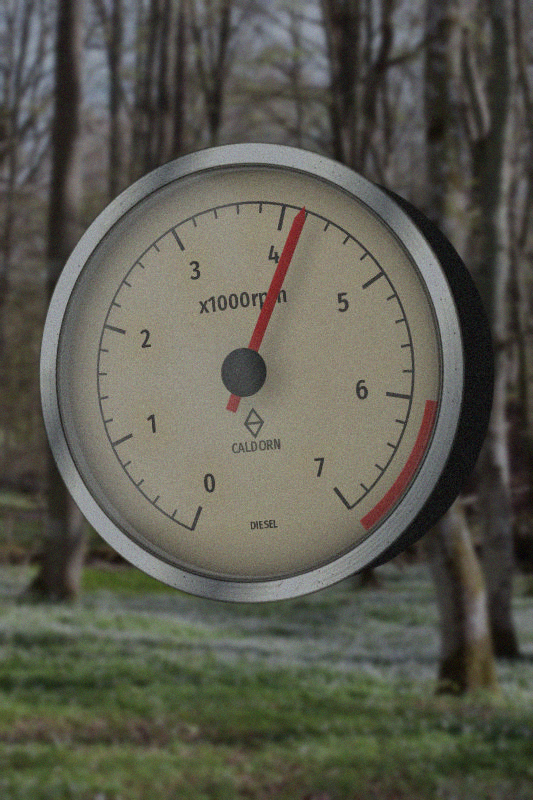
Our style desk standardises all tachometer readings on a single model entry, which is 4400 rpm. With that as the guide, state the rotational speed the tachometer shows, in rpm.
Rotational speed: 4200 rpm
